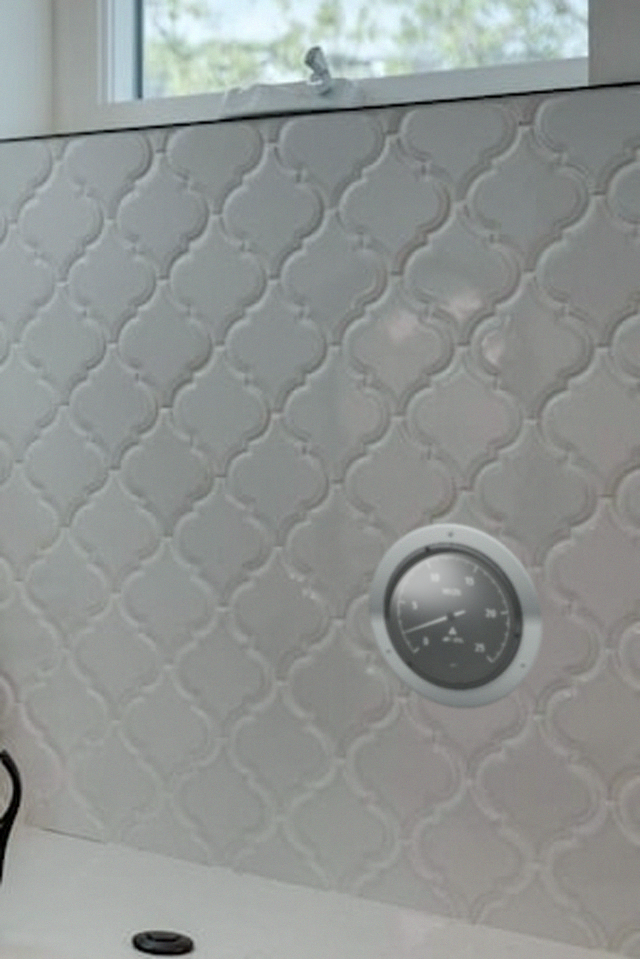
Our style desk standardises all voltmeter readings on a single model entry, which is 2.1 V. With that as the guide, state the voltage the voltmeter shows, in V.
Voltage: 2 V
